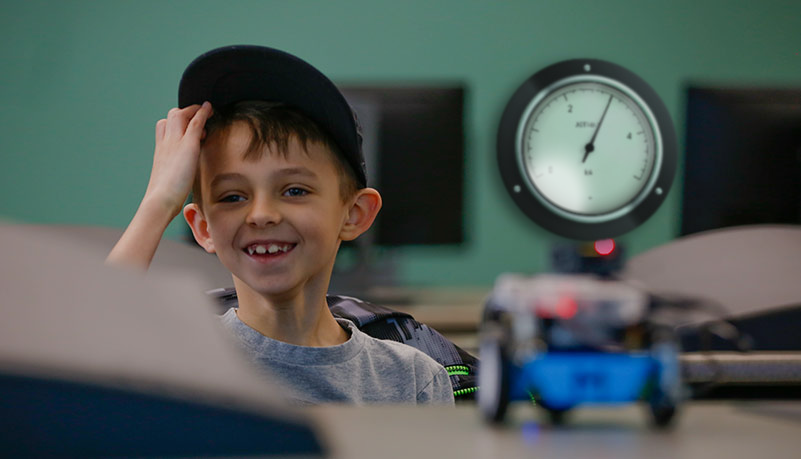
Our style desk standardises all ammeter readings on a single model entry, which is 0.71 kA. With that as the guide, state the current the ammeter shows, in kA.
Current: 3 kA
